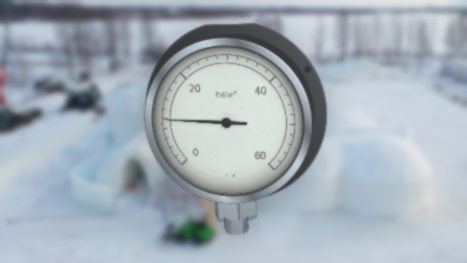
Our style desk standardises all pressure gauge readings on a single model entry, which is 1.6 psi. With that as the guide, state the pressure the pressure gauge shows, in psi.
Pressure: 10 psi
